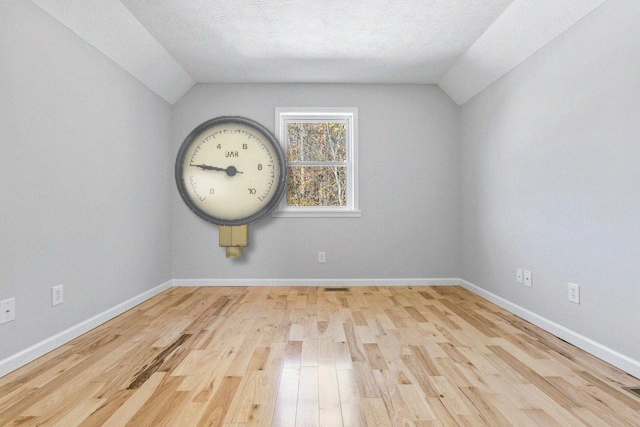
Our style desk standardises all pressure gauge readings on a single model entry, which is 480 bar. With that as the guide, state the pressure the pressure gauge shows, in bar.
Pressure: 2 bar
